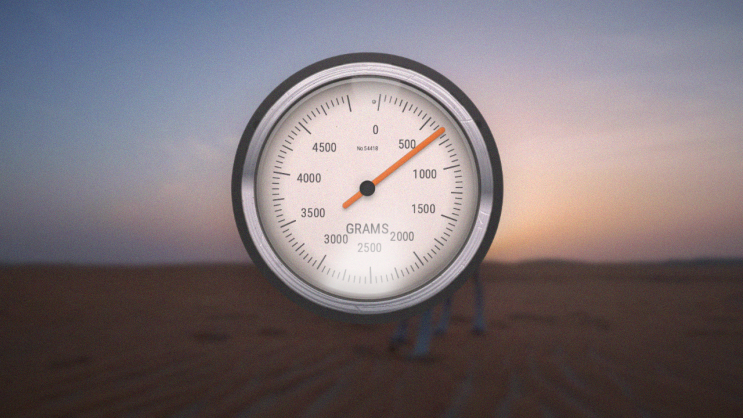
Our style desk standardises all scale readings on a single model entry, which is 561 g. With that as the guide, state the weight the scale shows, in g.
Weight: 650 g
